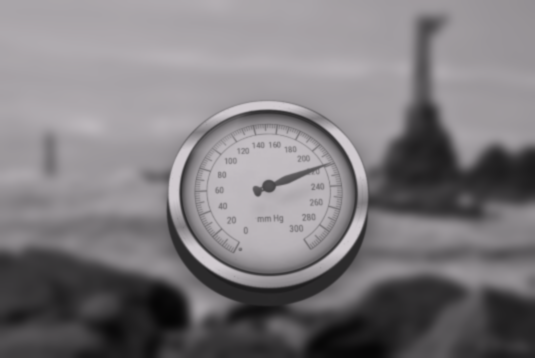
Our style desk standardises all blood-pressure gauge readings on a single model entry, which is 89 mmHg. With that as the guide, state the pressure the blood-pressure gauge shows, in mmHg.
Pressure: 220 mmHg
